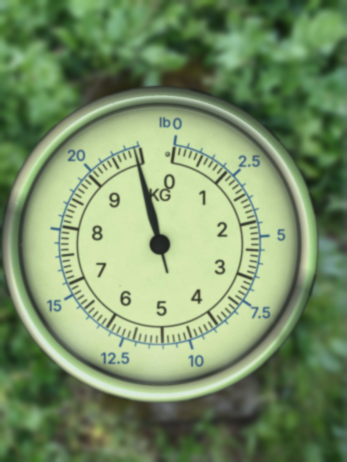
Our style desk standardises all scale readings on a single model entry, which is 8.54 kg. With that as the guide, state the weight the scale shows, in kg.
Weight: 9.9 kg
